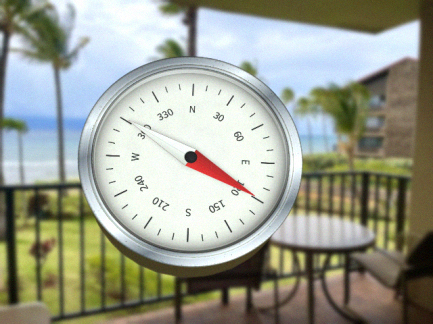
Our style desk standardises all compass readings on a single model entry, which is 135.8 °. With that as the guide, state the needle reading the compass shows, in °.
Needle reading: 120 °
